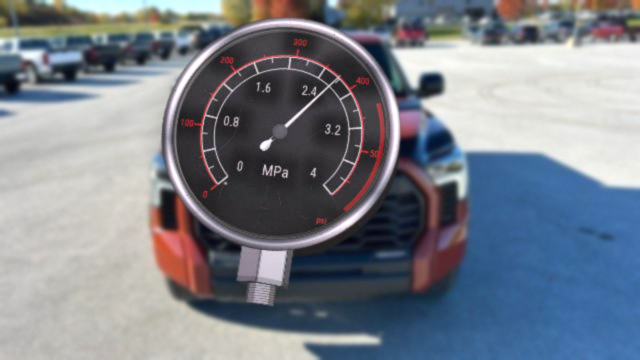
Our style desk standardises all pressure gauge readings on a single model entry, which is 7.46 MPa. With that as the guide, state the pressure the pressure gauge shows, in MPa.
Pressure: 2.6 MPa
